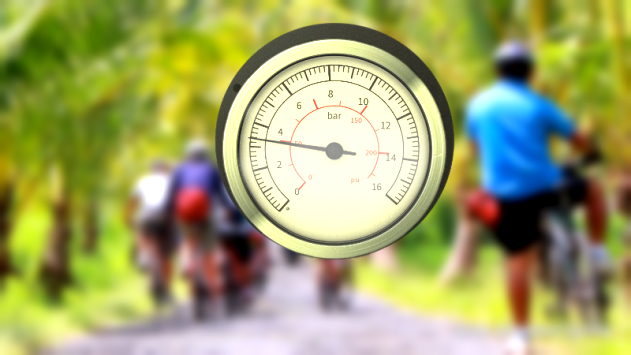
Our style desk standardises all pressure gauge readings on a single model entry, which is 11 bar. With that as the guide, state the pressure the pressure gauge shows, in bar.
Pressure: 3.4 bar
